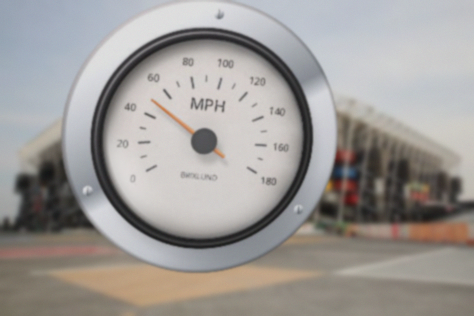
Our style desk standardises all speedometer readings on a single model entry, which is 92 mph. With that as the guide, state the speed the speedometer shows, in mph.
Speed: 50 mph
